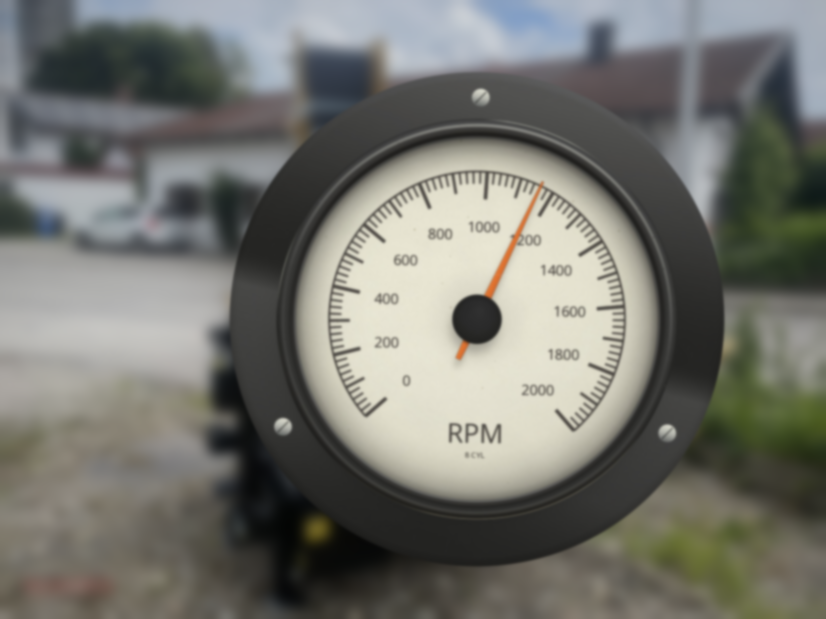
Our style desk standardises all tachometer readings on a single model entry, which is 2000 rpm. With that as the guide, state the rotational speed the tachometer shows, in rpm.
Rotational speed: 1160 rpm
